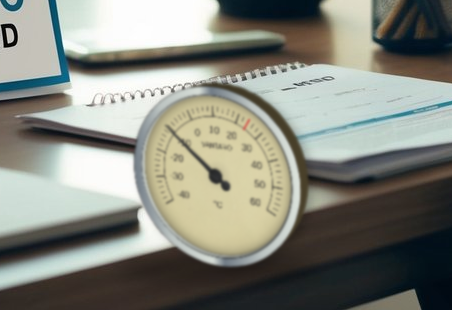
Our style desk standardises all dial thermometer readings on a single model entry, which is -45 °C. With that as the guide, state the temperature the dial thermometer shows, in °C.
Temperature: -10 °C
